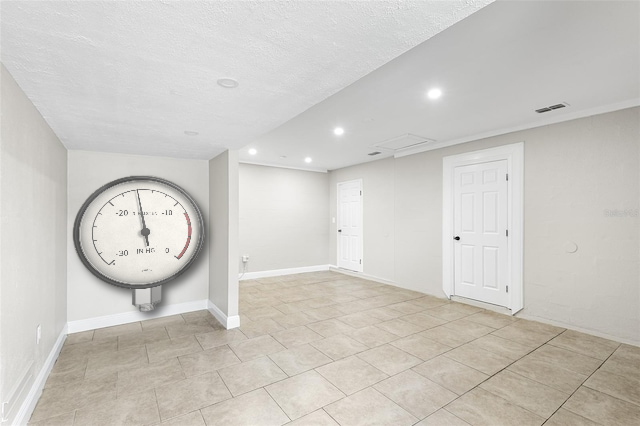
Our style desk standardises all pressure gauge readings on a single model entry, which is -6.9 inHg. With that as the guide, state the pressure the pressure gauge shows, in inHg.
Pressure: -16 inHg
